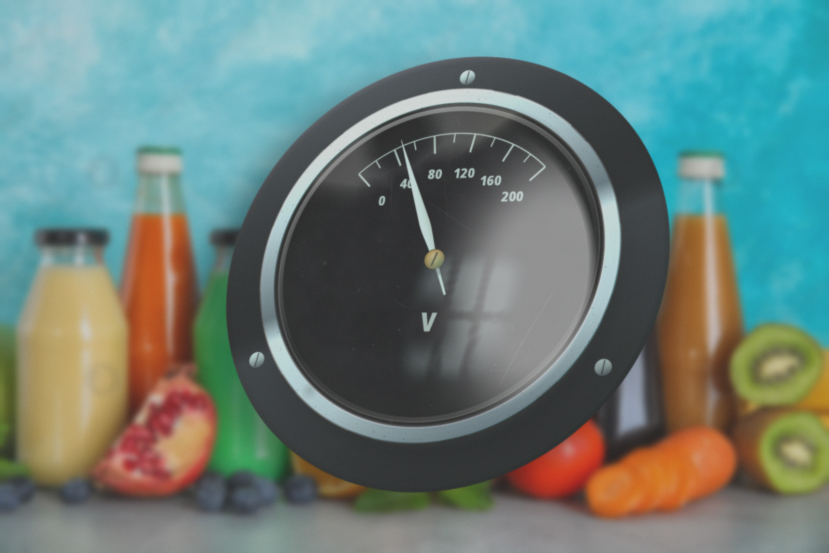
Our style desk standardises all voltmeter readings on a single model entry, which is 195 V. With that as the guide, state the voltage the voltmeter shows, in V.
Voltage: 50 V
